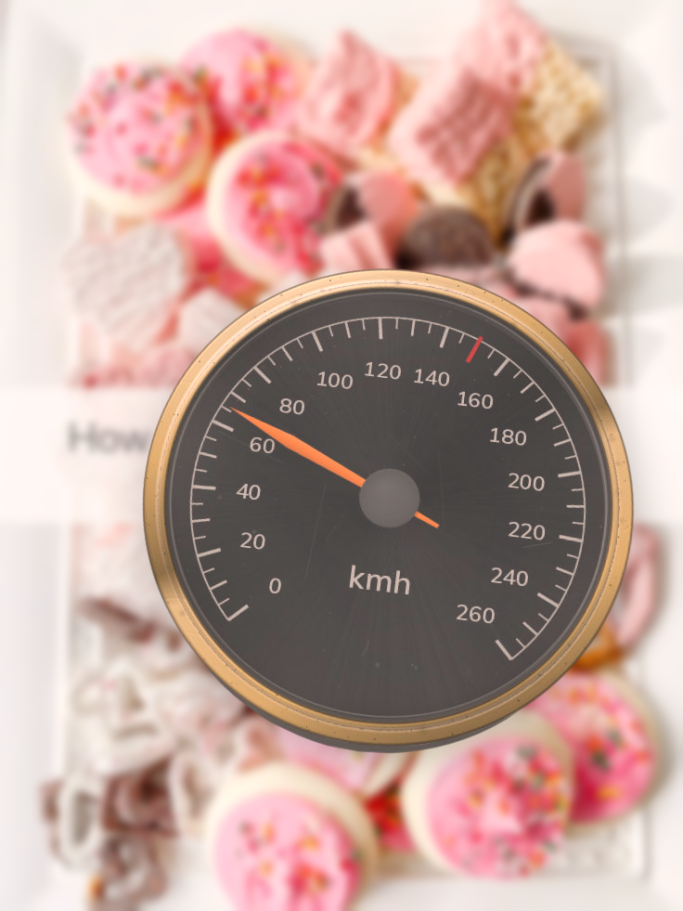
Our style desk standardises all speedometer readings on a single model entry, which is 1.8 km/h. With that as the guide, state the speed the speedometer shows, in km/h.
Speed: 65 km/h
